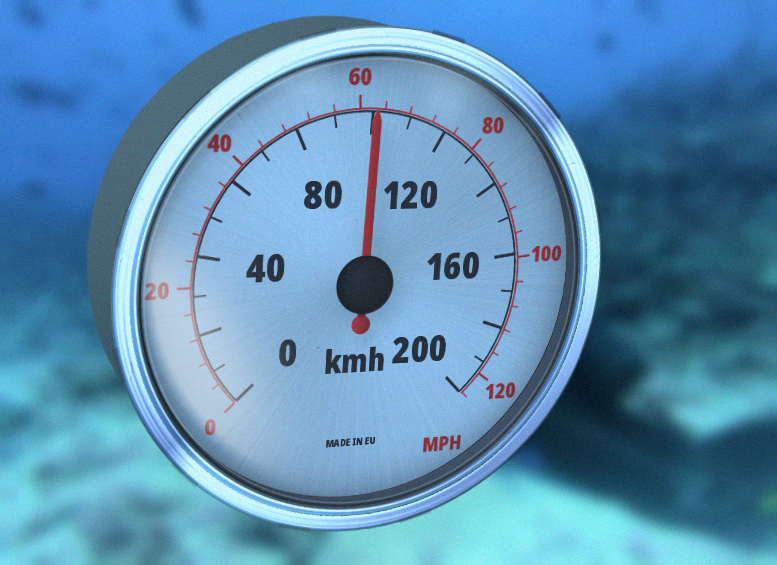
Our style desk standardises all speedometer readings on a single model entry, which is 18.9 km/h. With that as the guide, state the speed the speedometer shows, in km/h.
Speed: 100 km/h
